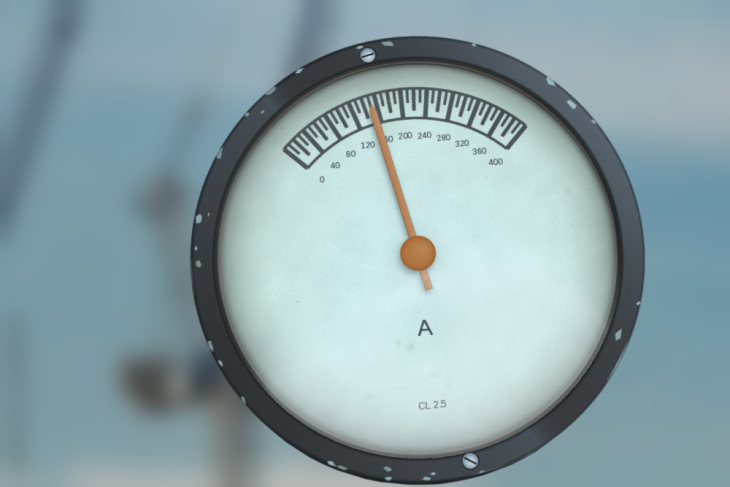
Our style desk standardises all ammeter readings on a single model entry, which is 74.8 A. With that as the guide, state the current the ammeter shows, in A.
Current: 150 A
